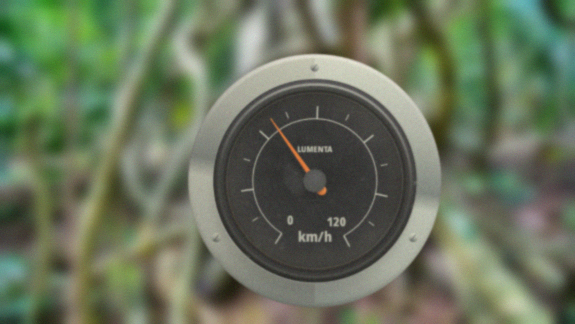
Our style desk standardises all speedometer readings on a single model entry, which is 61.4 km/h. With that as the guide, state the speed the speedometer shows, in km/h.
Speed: 45 km/h
